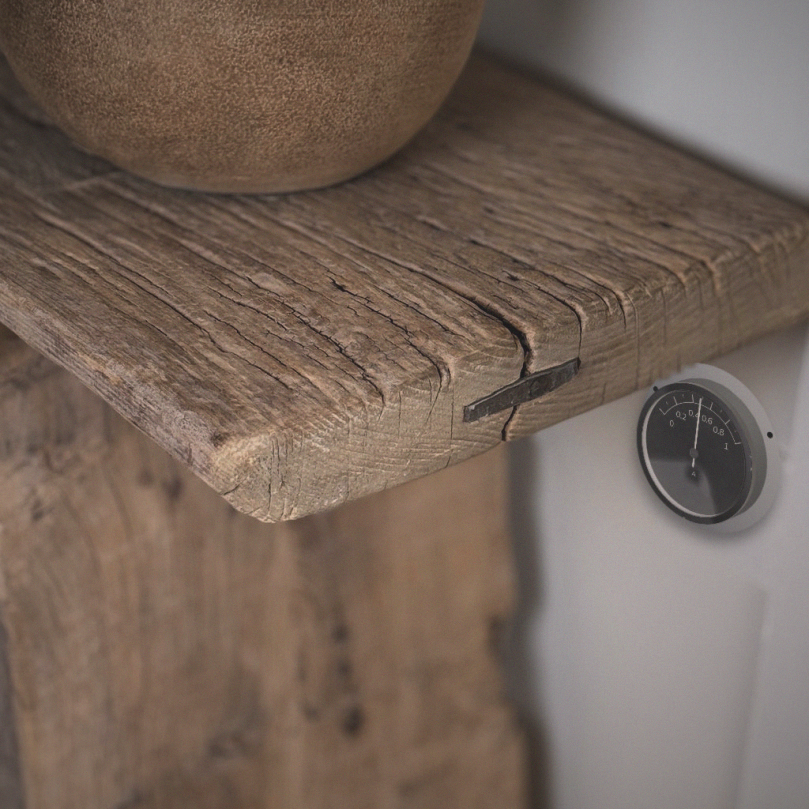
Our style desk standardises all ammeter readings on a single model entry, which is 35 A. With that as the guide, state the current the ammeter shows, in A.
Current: 0.5 A
